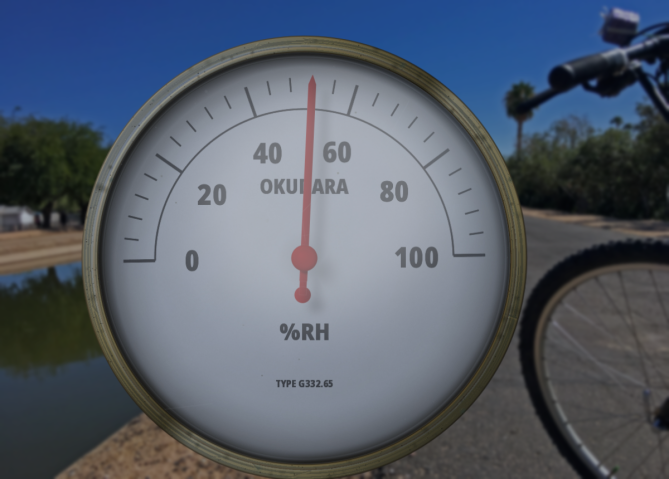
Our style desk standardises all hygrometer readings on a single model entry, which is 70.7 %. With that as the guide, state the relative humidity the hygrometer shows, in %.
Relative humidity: 52 %
